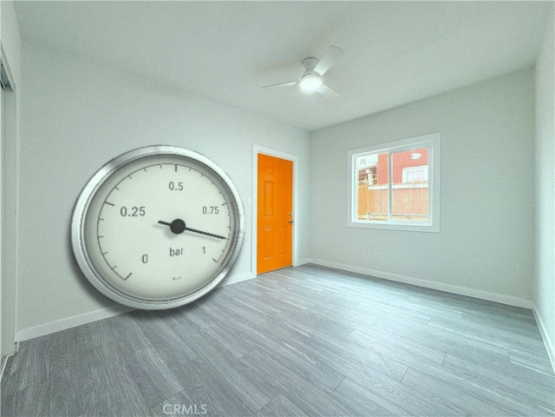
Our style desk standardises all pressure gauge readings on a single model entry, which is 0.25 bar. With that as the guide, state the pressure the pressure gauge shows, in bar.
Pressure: 0.9 bar
